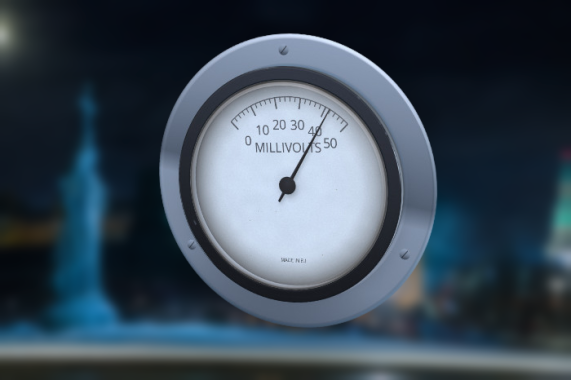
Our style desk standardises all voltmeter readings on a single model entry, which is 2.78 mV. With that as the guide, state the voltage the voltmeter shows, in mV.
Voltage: 42 mV
